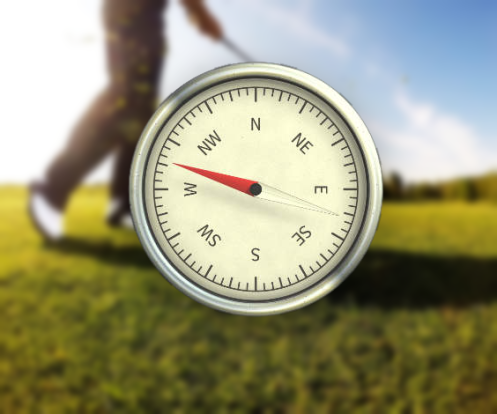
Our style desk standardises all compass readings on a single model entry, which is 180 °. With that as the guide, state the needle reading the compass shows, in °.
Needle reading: 287.5 °
